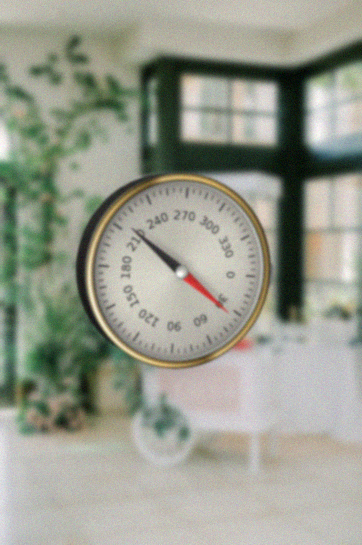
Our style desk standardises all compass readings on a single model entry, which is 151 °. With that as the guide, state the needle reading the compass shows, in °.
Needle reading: 35 °
